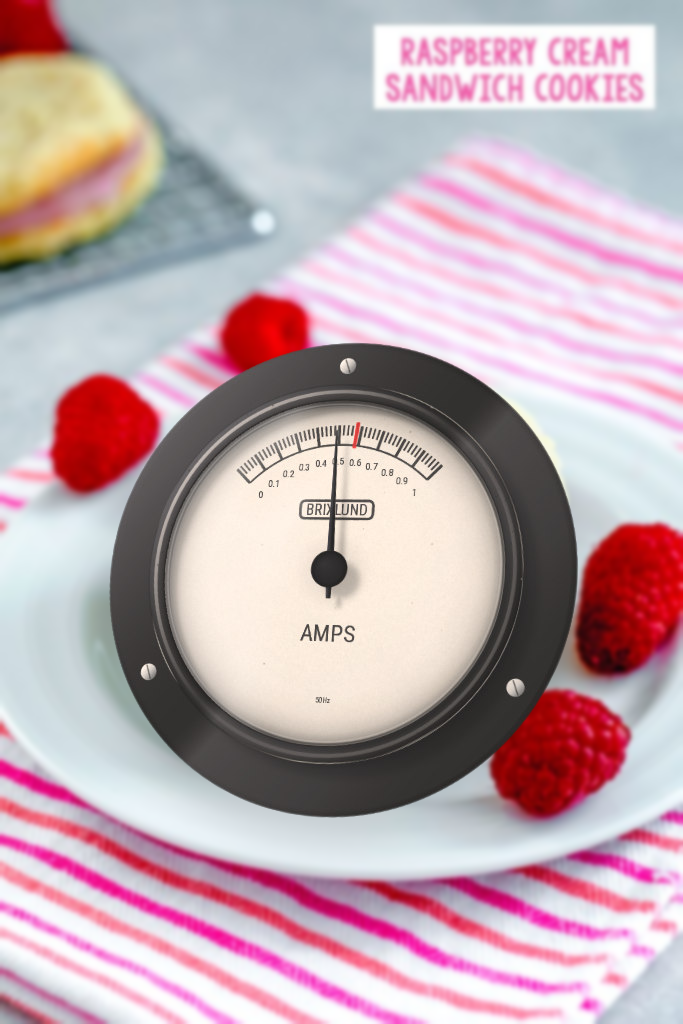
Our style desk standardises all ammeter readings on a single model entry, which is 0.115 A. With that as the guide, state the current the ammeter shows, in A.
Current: 0.5 A
